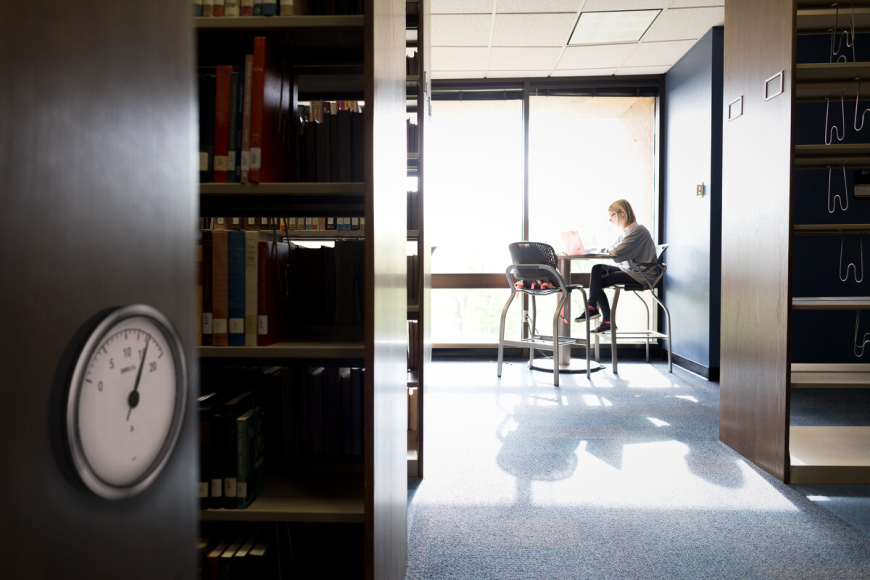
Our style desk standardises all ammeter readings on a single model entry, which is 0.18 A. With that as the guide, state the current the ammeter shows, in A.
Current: 15 A
